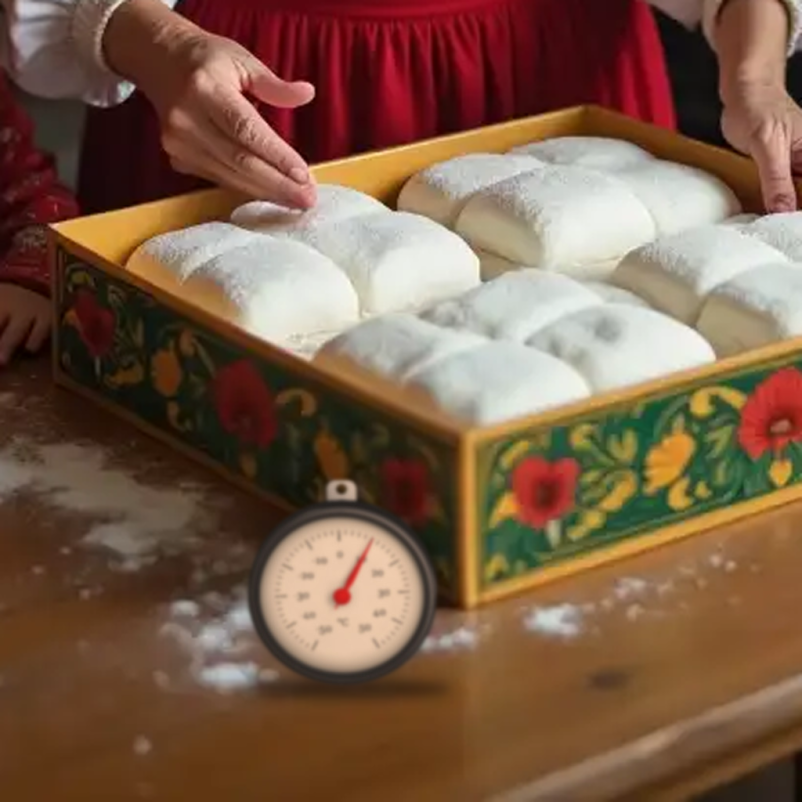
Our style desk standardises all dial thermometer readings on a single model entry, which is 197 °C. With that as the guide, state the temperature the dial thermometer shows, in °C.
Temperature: 10 °C
